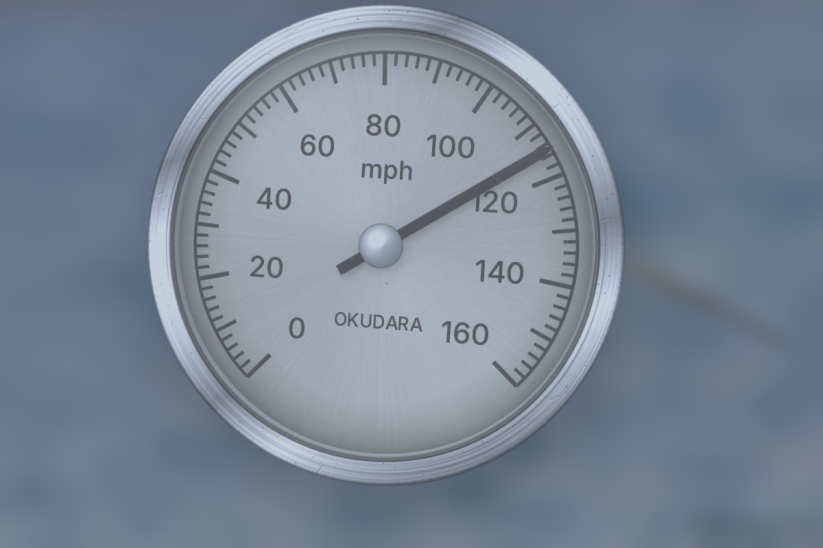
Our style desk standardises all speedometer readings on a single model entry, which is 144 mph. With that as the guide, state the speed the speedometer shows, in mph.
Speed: 115 mph
